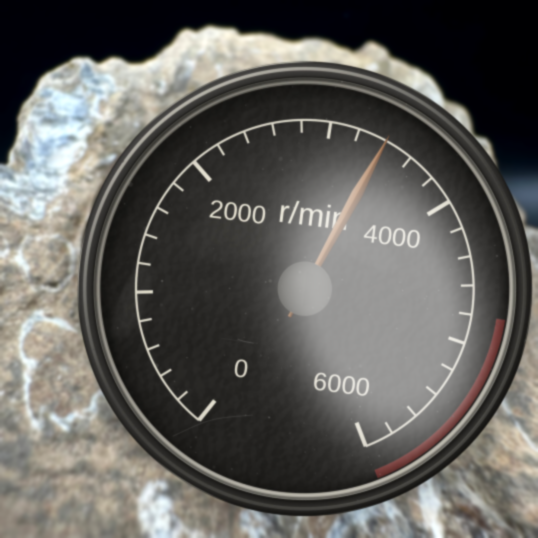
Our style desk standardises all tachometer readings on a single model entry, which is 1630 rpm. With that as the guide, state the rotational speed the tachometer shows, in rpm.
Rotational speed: 3400 rpm
